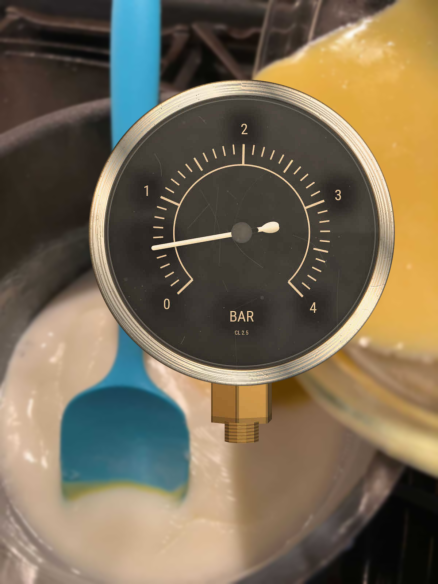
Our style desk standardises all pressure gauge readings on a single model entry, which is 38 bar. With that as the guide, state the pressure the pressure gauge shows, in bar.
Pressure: 0.5 bar
